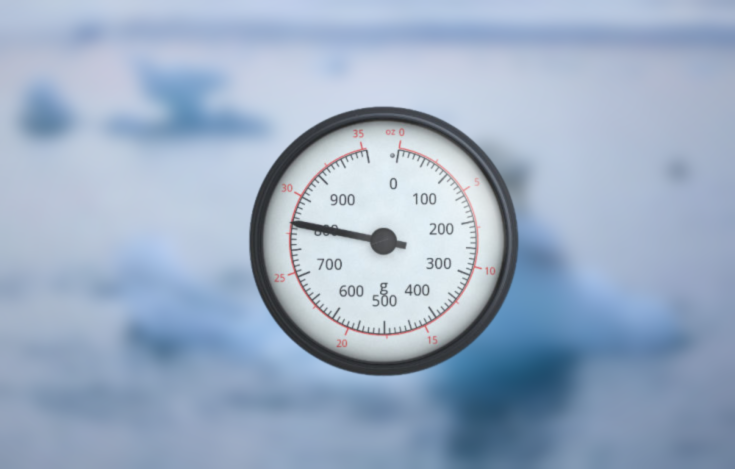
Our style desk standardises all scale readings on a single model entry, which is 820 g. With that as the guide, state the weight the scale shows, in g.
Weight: 800 g
